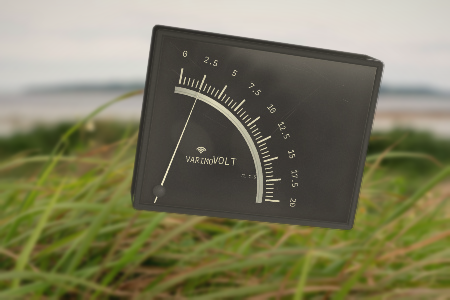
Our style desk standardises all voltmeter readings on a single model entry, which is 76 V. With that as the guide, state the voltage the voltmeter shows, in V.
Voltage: 2.5 V
